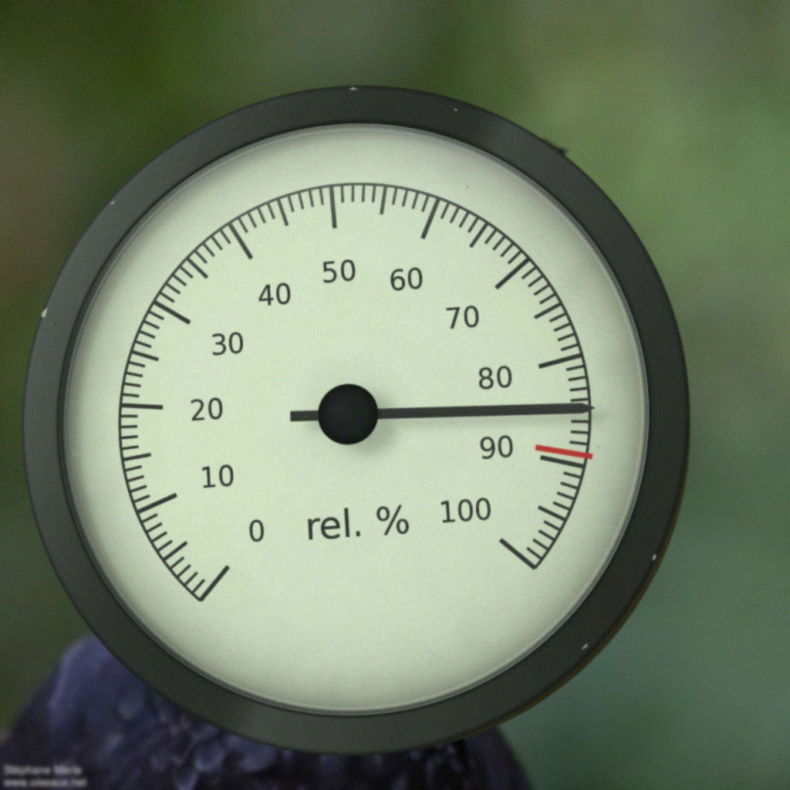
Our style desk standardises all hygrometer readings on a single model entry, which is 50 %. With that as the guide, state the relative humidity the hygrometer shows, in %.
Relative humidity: 85 %
